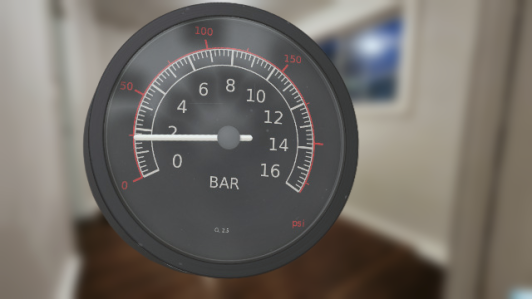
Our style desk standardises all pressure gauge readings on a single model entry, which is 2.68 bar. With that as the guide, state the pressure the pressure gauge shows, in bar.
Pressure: 1.6 bar
